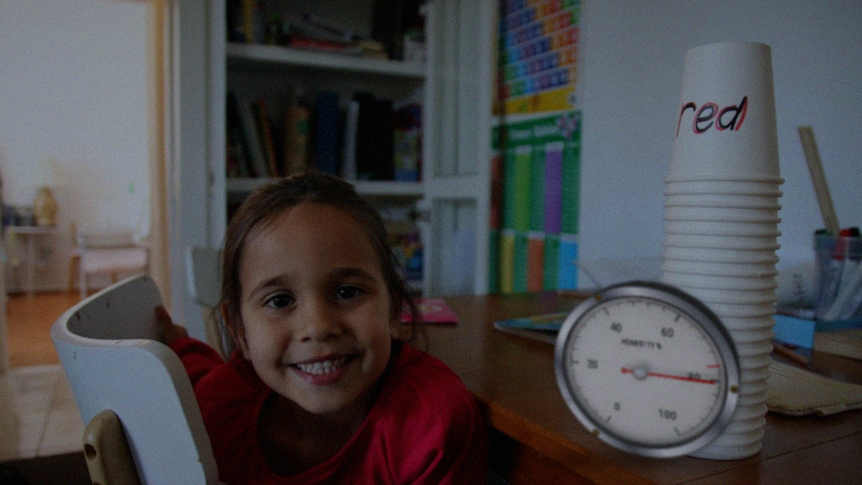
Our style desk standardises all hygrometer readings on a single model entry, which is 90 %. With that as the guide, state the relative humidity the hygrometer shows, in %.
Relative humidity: 80 %
